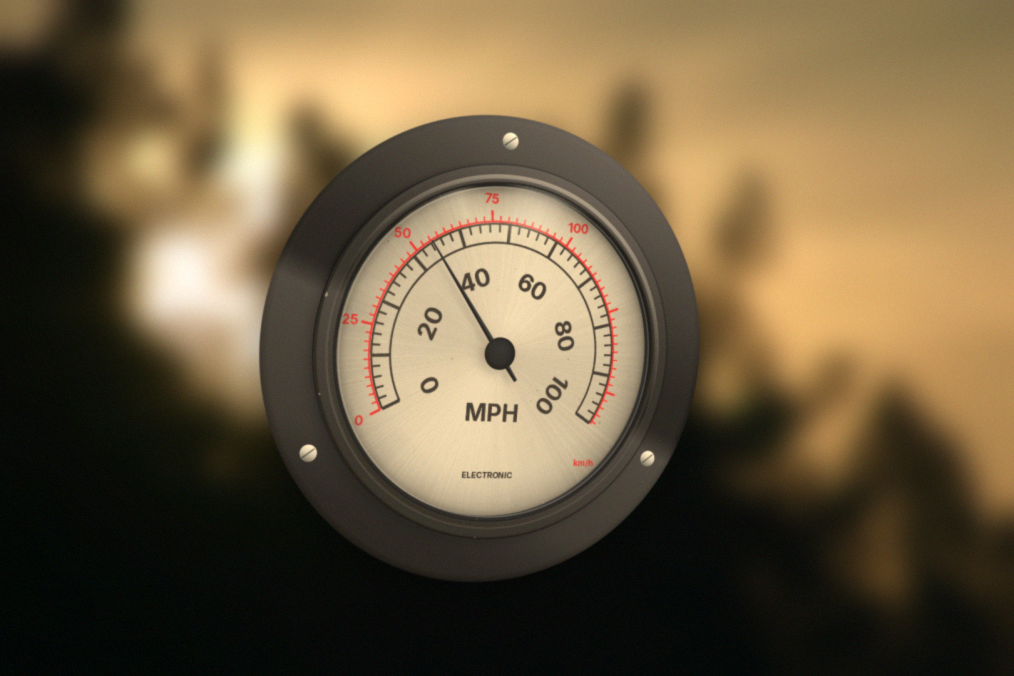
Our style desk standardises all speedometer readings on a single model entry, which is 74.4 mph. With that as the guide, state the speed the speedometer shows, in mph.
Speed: 34 mph
